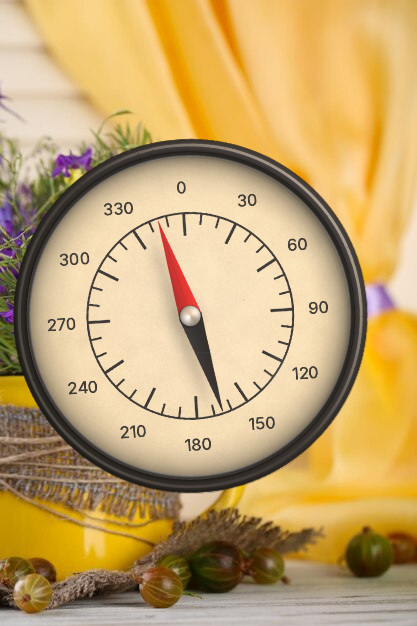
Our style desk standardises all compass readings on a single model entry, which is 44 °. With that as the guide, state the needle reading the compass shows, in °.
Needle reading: 345 °
